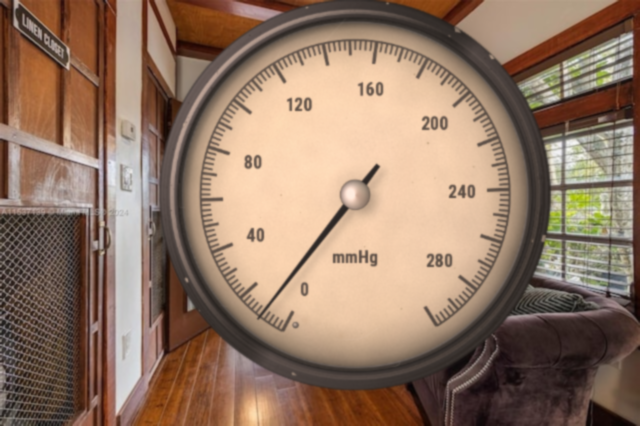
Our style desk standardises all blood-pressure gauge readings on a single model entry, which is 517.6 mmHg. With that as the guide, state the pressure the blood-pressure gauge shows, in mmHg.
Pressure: 10 mmHg
